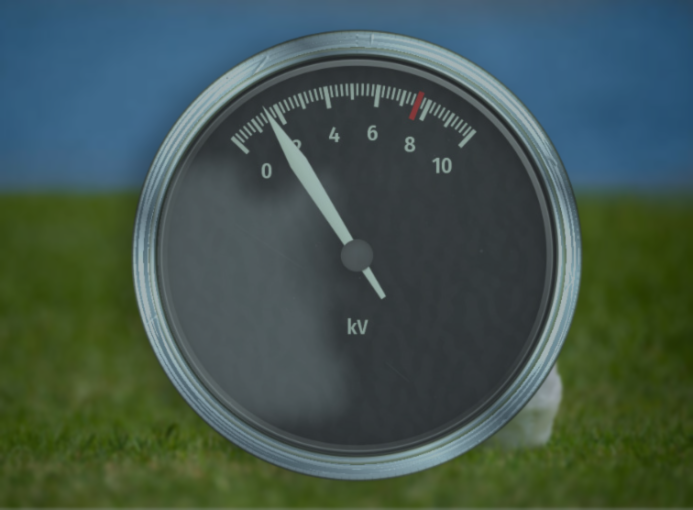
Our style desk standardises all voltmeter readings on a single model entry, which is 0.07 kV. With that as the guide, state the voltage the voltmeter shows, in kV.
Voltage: 1.6 kV
